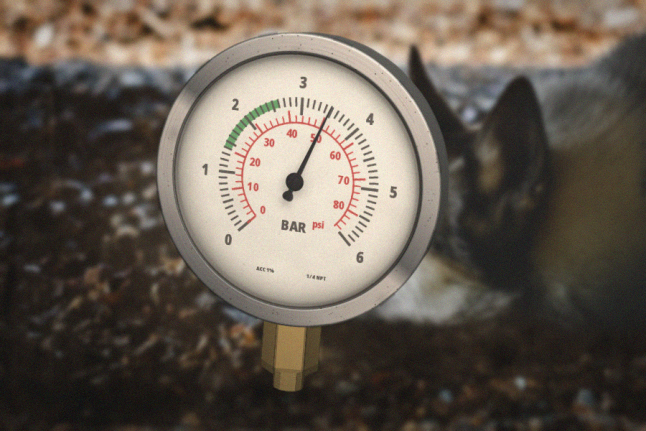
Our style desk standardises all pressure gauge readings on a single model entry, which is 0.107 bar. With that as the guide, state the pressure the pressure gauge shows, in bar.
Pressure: 3.5 bar
